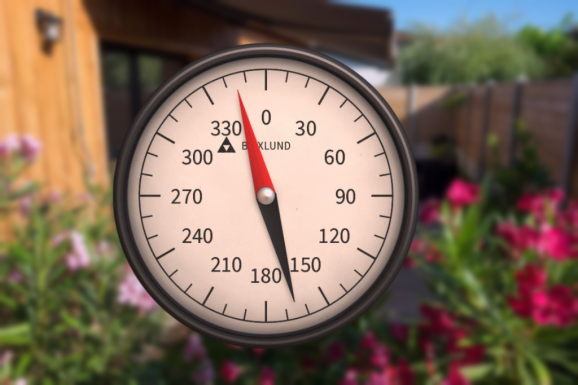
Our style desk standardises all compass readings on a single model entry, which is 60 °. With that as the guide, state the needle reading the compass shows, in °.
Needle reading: 345 °
